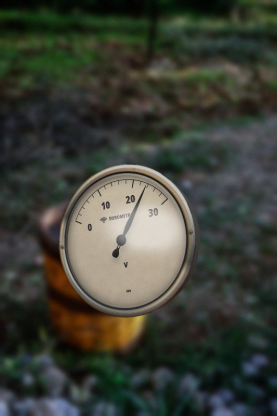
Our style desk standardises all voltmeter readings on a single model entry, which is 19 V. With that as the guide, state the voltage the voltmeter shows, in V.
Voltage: 24 V
